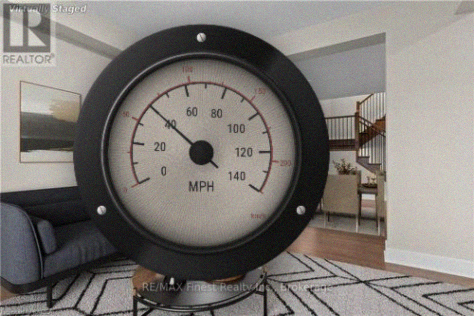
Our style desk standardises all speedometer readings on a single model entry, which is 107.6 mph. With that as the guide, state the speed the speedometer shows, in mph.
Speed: 40 mph
